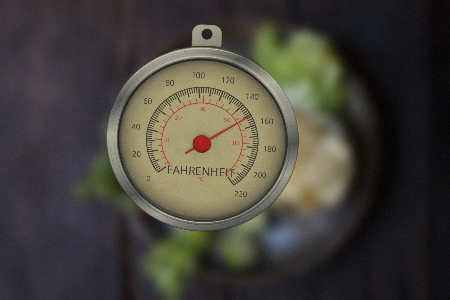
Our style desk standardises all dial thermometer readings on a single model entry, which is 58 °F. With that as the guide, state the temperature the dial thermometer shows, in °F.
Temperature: 150 °F
